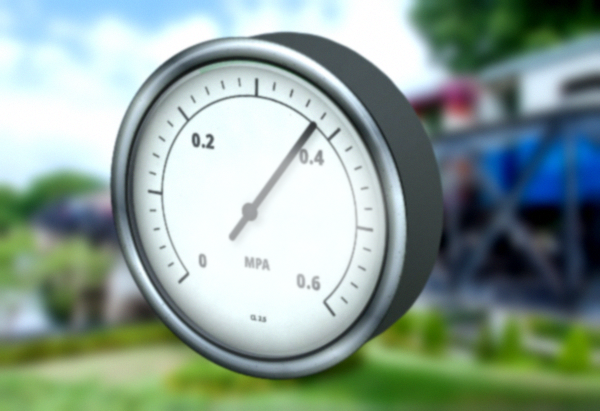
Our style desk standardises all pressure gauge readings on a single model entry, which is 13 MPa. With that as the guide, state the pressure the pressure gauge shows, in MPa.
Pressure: 0.38 MPa
